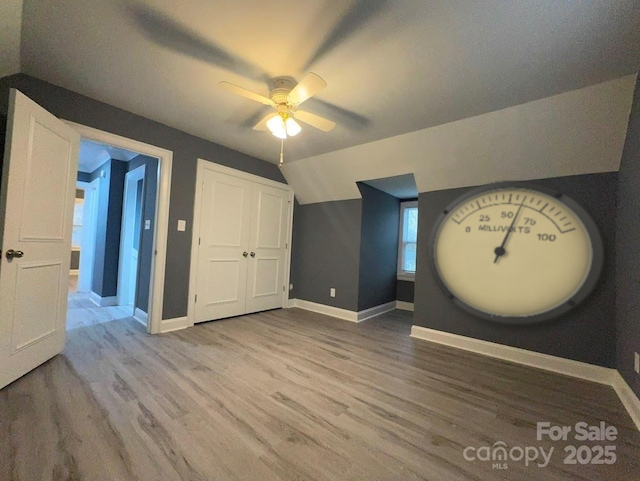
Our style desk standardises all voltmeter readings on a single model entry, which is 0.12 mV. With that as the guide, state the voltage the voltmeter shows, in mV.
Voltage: 60 mV
